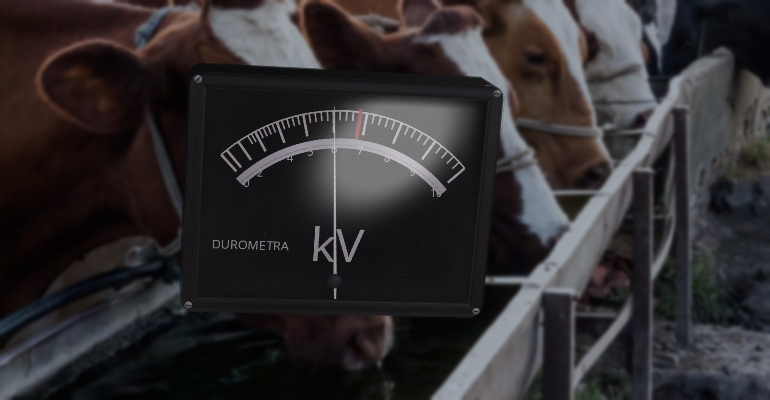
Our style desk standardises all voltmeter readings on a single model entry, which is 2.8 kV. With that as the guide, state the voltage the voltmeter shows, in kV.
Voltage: 6 kV
